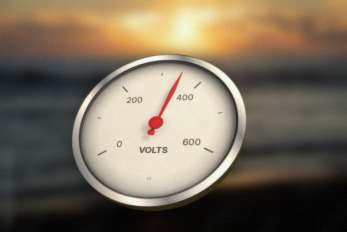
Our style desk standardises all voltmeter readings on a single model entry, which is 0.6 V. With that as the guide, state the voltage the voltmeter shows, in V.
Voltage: 350 V
